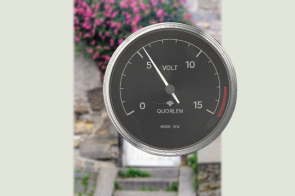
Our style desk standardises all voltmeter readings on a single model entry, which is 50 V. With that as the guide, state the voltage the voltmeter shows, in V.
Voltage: 5.5 V
